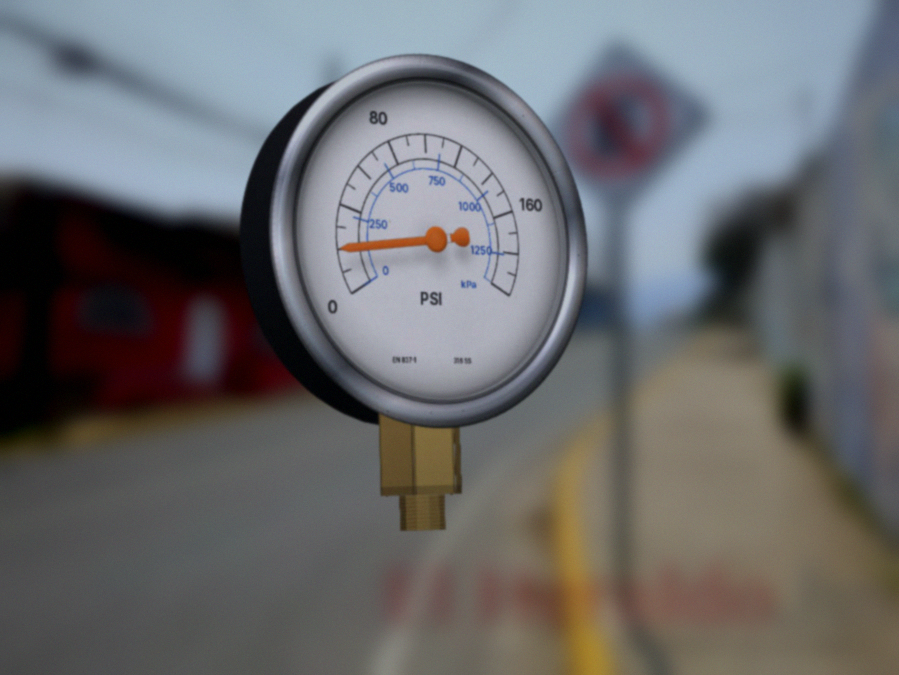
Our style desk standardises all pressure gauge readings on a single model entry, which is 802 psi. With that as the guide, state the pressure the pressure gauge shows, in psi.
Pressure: 20 psi
